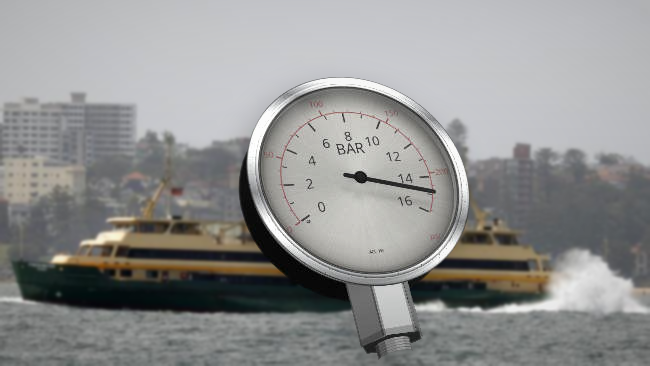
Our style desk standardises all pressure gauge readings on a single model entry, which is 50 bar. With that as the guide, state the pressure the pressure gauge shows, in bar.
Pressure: 15 bar
